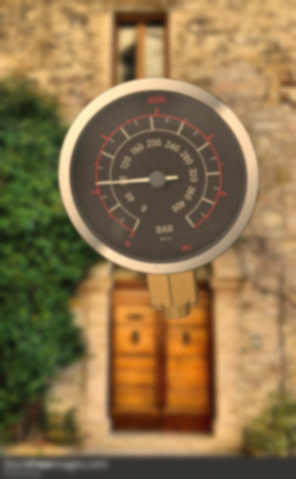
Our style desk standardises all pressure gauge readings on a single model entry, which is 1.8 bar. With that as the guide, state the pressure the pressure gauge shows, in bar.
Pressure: 80 bar
